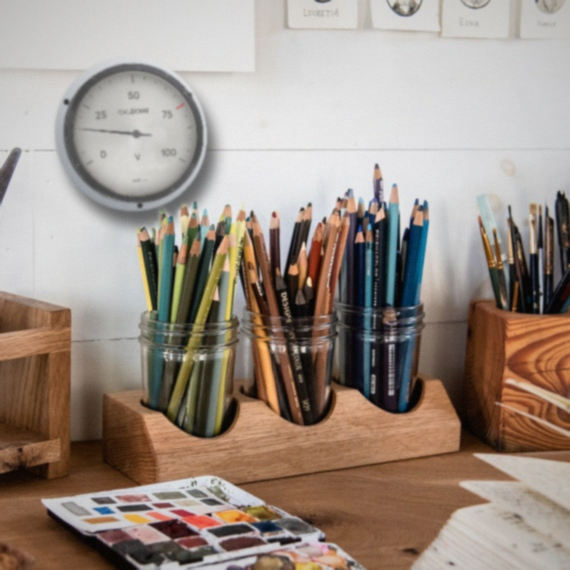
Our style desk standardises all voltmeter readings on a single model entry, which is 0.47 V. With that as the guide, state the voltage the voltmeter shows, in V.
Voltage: 15 V
